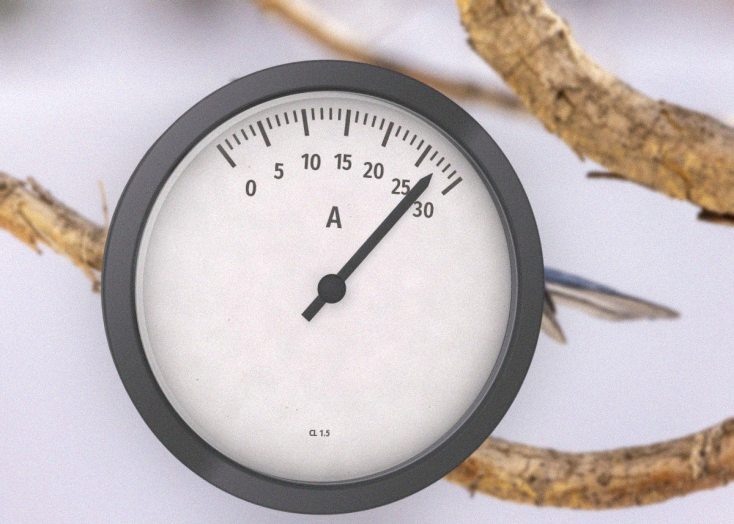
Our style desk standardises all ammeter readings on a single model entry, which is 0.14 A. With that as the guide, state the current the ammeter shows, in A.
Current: 27 A
